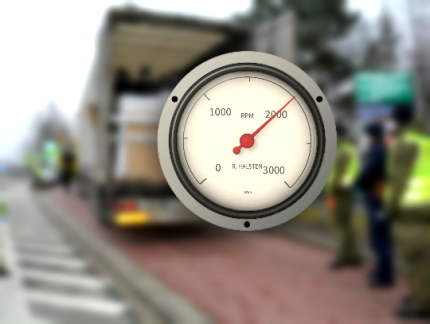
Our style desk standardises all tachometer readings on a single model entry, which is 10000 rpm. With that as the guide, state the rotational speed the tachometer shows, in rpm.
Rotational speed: 2000 rpm
